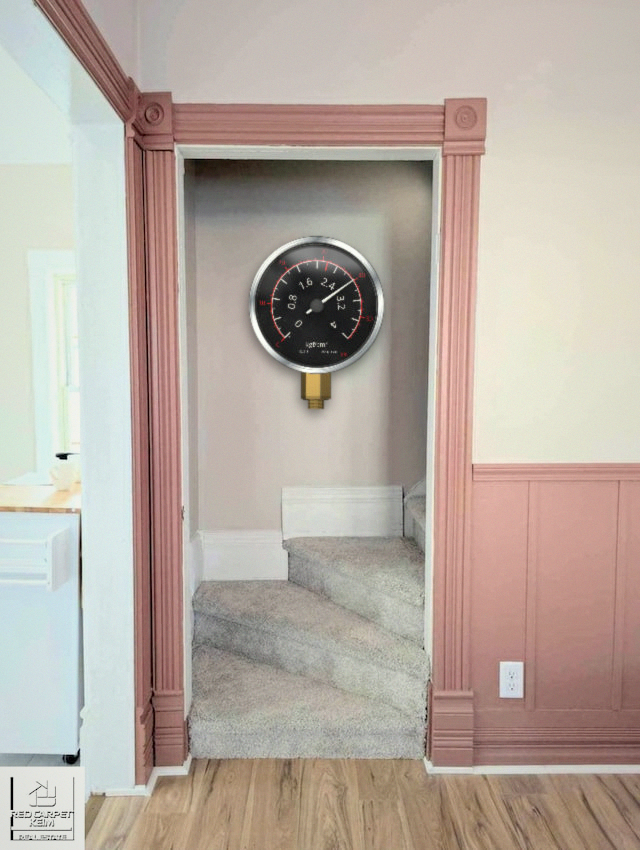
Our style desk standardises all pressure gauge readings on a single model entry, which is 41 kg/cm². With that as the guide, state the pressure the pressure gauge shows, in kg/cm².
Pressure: 2.8 kg/cm²
